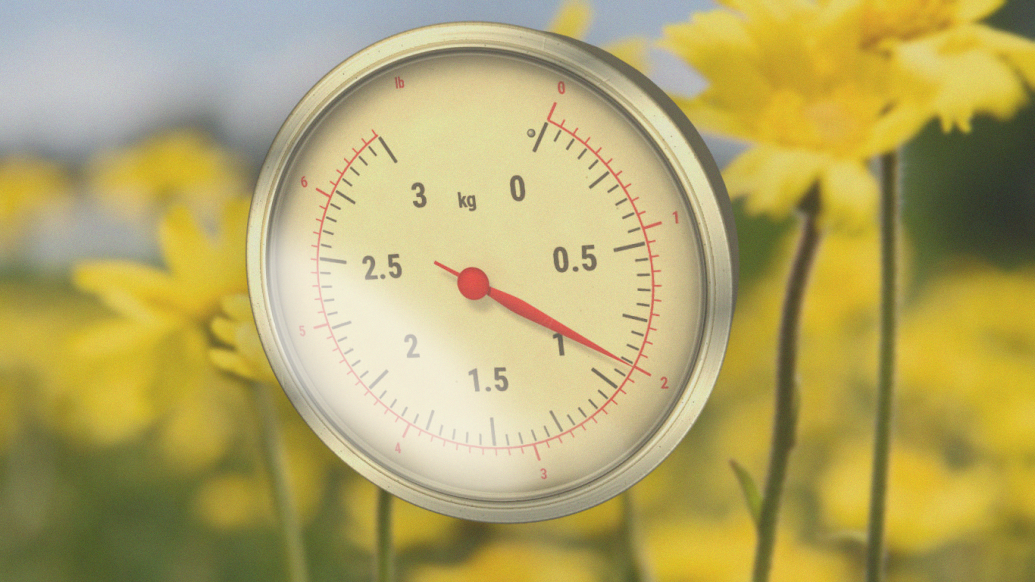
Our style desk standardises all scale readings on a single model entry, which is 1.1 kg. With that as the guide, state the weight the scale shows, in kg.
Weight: 0.9 kg
